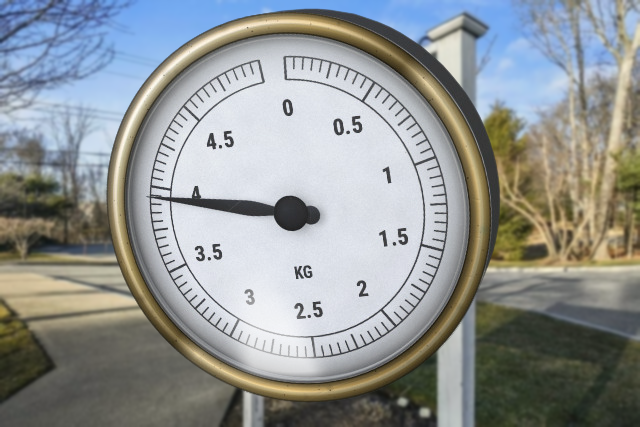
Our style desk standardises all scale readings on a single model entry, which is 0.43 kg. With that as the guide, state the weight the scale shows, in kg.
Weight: 3.95 kg
